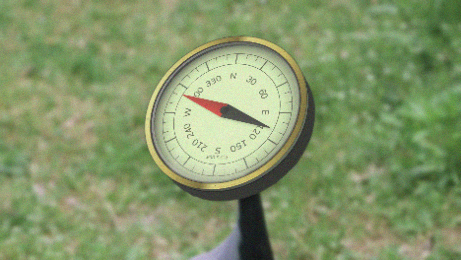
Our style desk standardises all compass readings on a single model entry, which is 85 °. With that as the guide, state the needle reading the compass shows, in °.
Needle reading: 290 °
